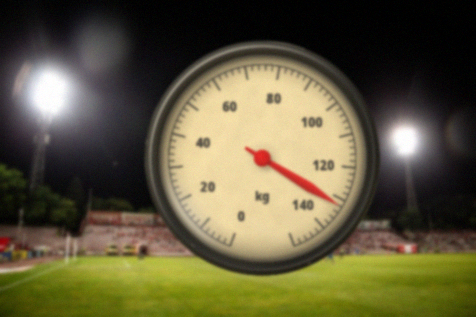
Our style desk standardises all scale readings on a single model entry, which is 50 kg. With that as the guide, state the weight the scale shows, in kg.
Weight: 132 kg
